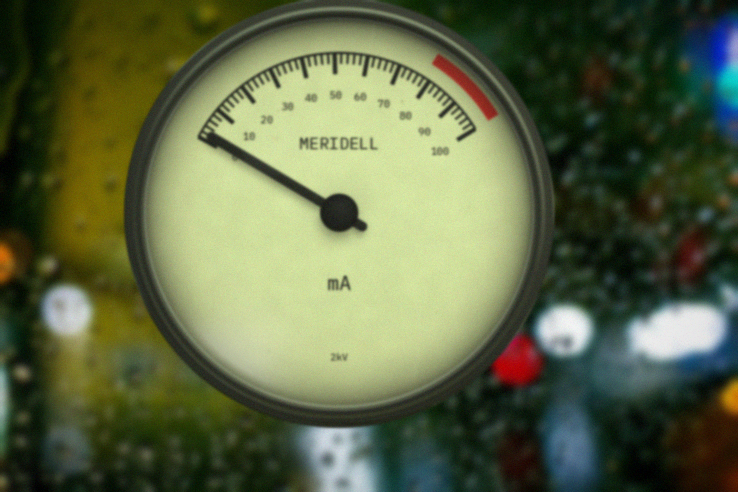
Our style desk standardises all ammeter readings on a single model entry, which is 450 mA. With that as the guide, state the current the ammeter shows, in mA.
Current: 2 mA
